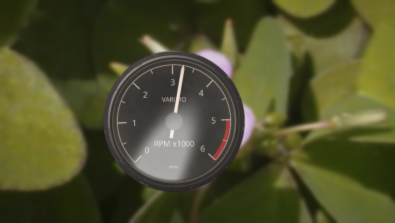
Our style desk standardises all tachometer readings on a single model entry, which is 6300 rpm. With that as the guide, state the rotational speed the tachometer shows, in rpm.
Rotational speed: 3250 rpm
